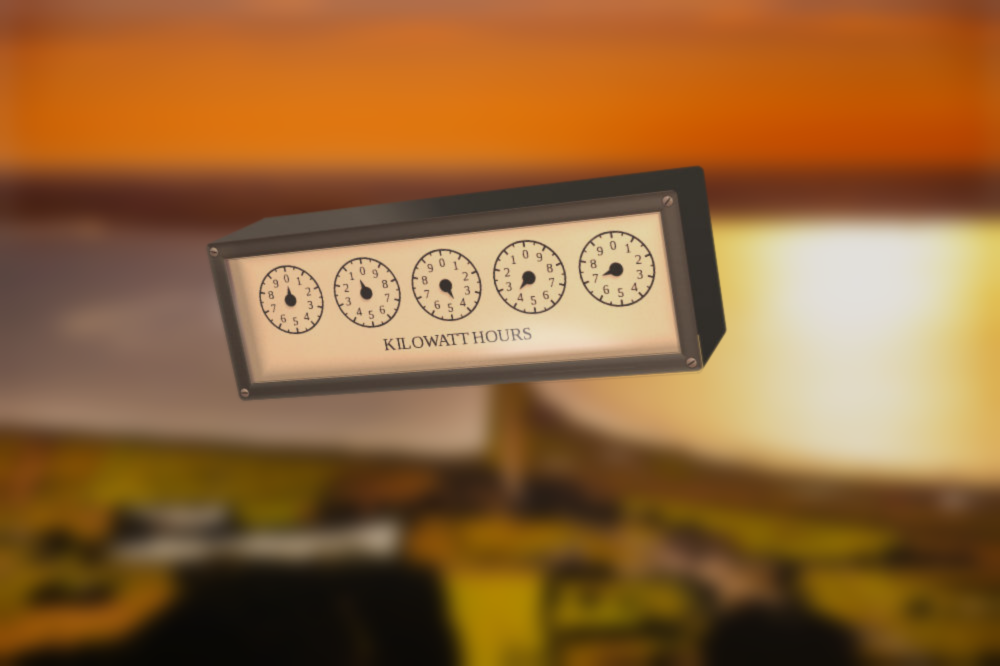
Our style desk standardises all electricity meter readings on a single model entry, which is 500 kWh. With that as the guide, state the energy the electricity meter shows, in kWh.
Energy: 437 kWh
